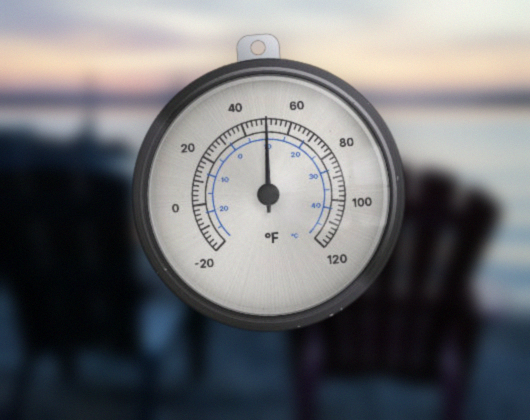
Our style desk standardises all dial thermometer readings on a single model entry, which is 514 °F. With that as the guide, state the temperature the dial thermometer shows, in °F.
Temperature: 50 °F
